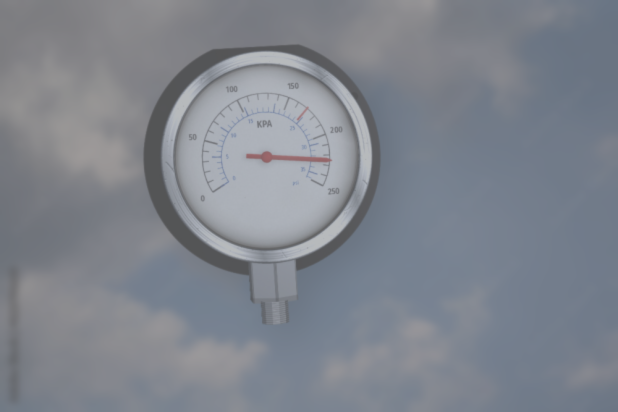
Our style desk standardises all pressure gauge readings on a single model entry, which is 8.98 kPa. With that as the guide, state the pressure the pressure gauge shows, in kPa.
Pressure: 225 kPa
